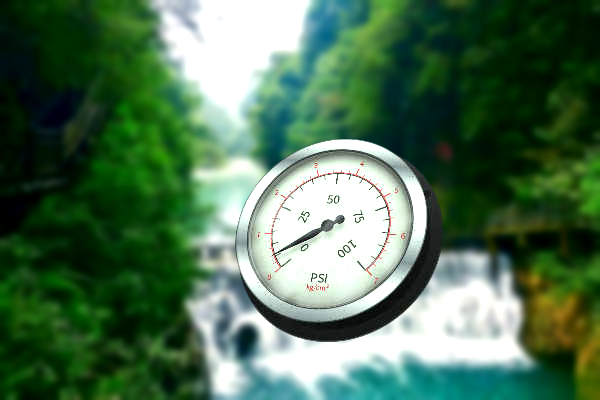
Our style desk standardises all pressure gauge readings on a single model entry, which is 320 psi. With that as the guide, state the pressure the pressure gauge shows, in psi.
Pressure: 5 psi
